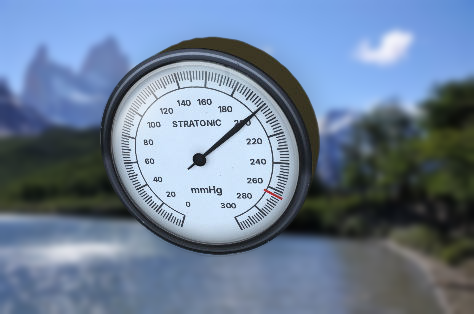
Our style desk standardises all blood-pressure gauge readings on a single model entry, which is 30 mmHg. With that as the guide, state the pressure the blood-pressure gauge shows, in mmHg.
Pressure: 200 mmHg
